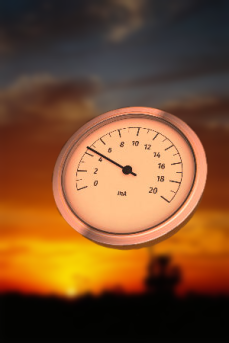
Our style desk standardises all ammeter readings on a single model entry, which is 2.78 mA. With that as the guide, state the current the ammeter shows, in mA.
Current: 4.5 mA
